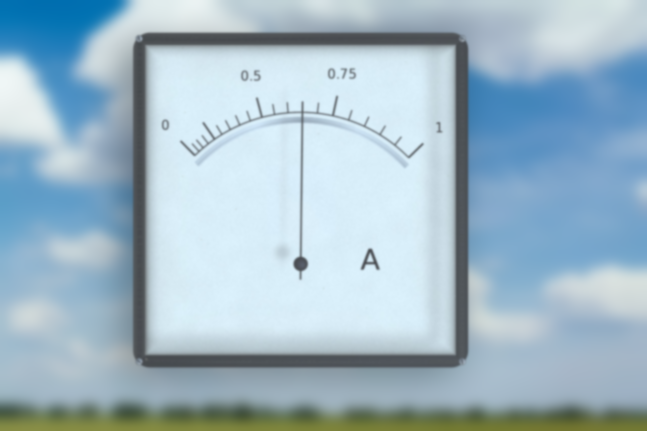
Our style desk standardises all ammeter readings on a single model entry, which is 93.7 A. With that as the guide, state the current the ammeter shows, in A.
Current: 0.65 A
